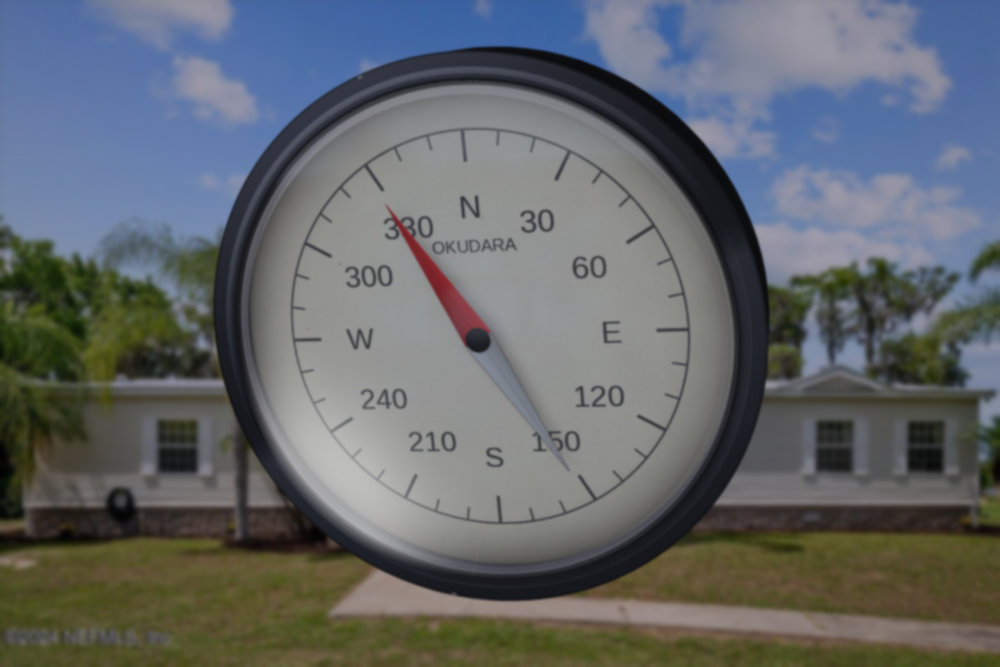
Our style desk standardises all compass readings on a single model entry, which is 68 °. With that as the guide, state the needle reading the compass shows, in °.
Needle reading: 330 °
